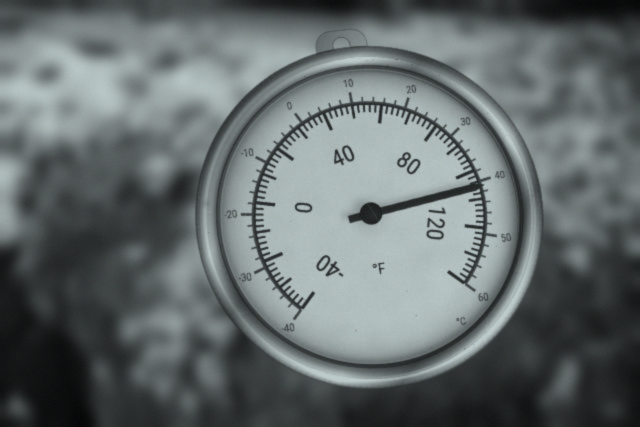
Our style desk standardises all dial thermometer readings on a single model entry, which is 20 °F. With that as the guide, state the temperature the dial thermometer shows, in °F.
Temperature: 106 °F
